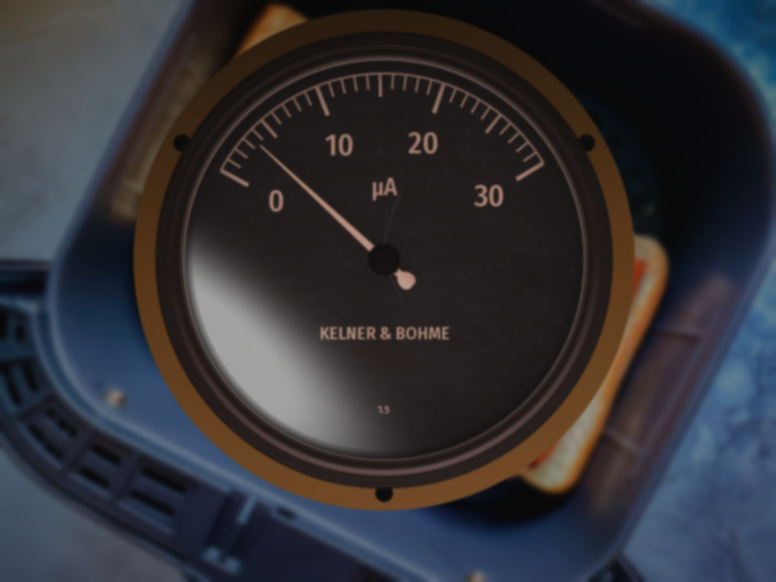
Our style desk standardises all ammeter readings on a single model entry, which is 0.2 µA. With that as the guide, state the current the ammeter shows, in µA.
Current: 3.5 µA
